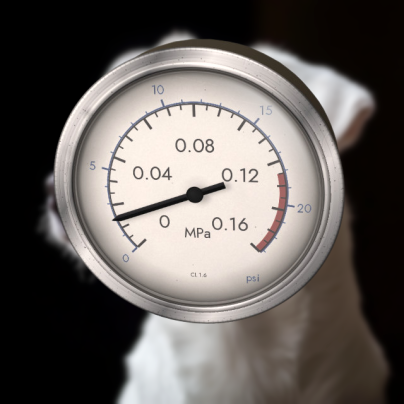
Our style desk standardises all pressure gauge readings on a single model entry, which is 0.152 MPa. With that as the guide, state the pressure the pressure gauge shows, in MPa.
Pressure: 0.015 MPa
